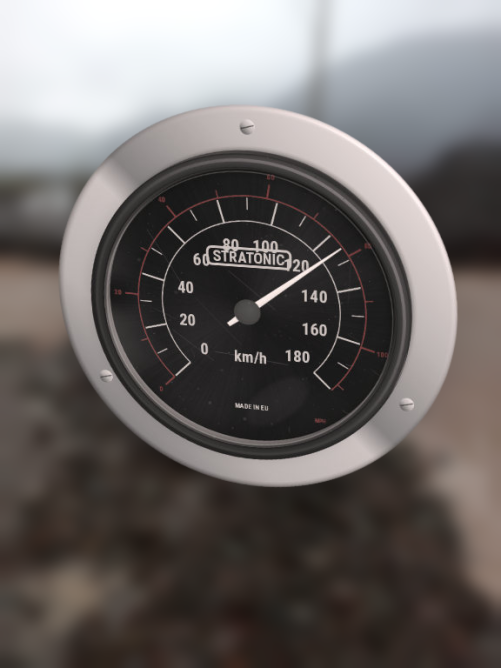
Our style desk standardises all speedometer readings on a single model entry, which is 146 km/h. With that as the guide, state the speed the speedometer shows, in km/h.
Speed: 125 km/h
